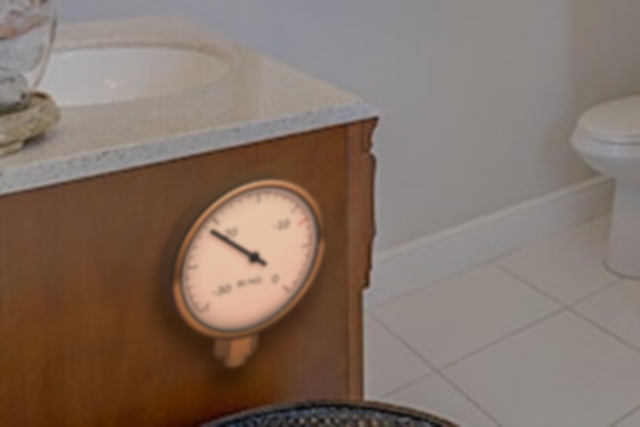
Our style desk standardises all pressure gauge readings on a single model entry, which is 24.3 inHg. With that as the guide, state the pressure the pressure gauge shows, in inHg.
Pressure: -21 inHg
